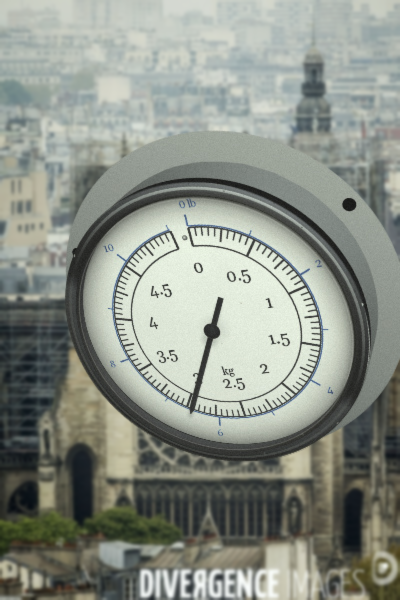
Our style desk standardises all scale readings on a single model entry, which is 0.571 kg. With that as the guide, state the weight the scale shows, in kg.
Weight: 2.95 kg
